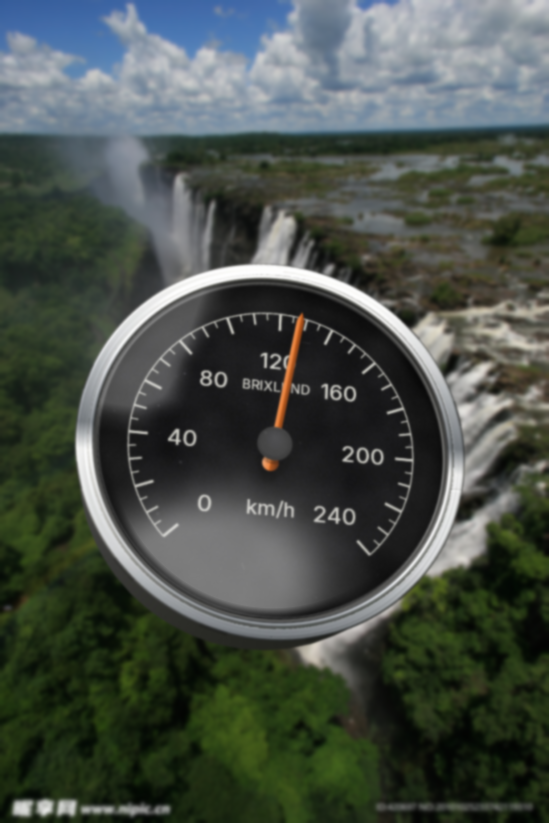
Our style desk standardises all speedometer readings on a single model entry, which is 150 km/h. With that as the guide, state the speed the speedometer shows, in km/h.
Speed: 127.5 km/h
